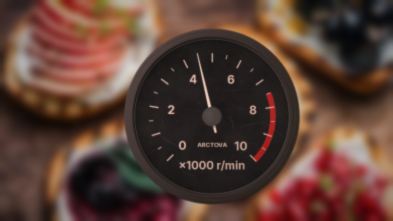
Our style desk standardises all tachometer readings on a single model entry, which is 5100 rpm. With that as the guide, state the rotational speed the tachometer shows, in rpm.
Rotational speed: 4500 rpm
